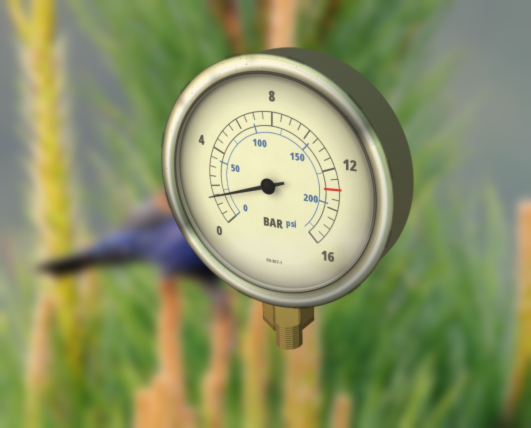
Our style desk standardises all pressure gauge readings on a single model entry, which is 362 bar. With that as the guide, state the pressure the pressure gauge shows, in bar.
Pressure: 1.5 bar
